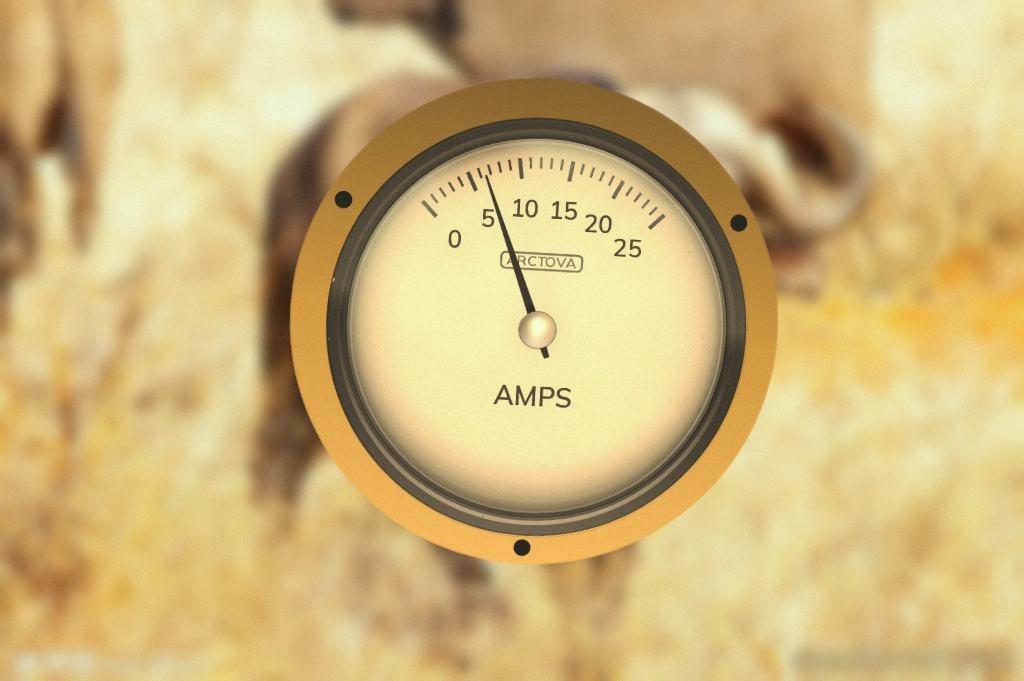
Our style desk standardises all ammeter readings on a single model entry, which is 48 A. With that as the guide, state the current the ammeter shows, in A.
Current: 6.5 A
